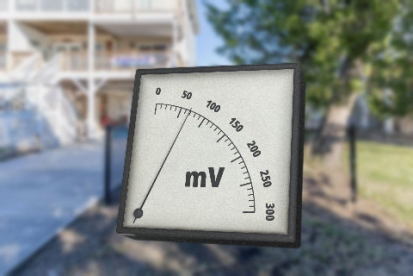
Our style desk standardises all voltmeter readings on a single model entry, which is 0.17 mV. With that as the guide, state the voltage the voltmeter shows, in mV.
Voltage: 70 mV
